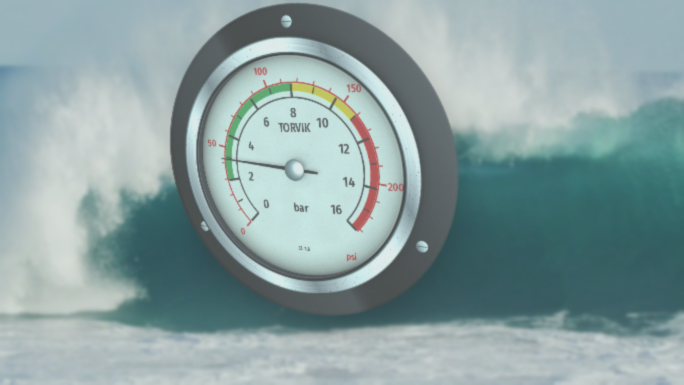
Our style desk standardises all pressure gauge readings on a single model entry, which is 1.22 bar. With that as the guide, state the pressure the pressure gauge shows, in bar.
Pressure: 3 bar
